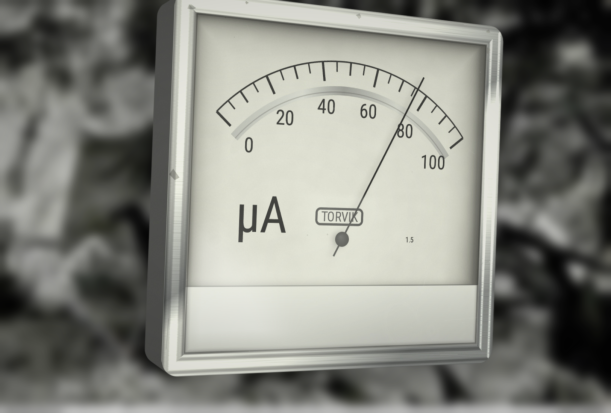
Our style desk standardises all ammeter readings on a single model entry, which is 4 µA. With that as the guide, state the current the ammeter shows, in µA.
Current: 75 µA
